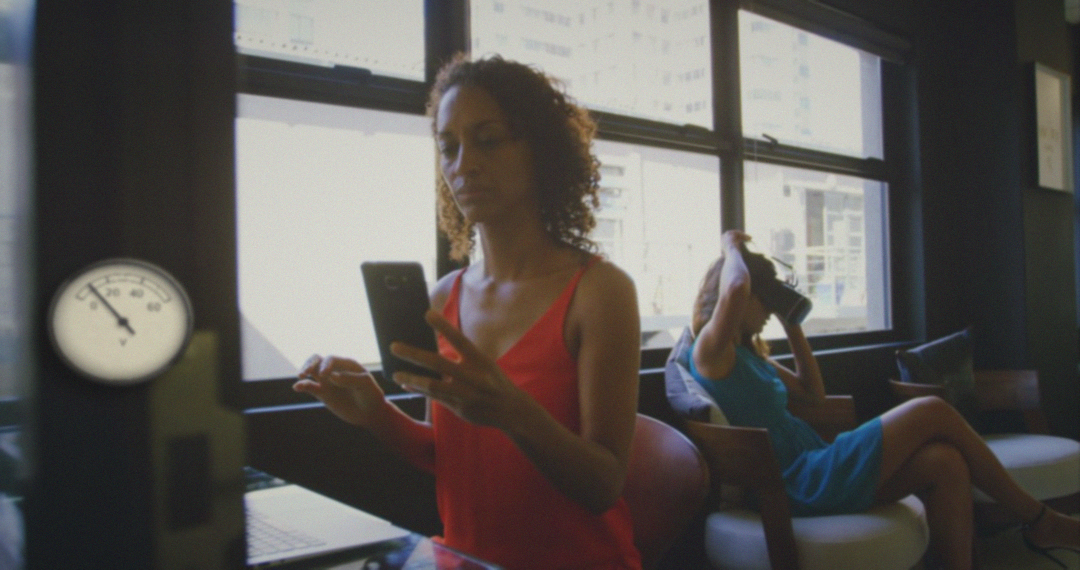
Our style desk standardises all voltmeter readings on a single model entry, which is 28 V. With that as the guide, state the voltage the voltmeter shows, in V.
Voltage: 10 V
